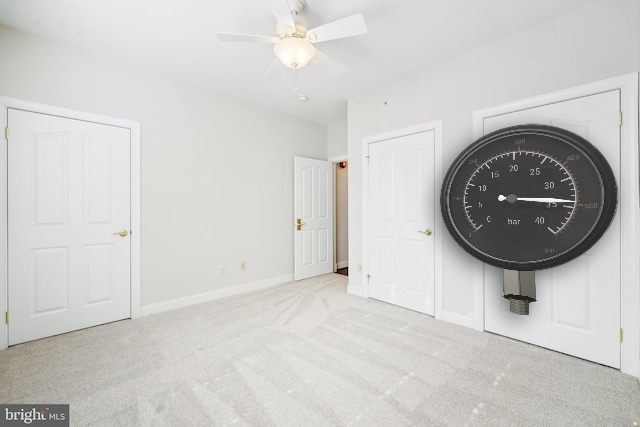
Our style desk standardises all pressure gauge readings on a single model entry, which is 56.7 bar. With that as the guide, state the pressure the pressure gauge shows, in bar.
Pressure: 34 bar
